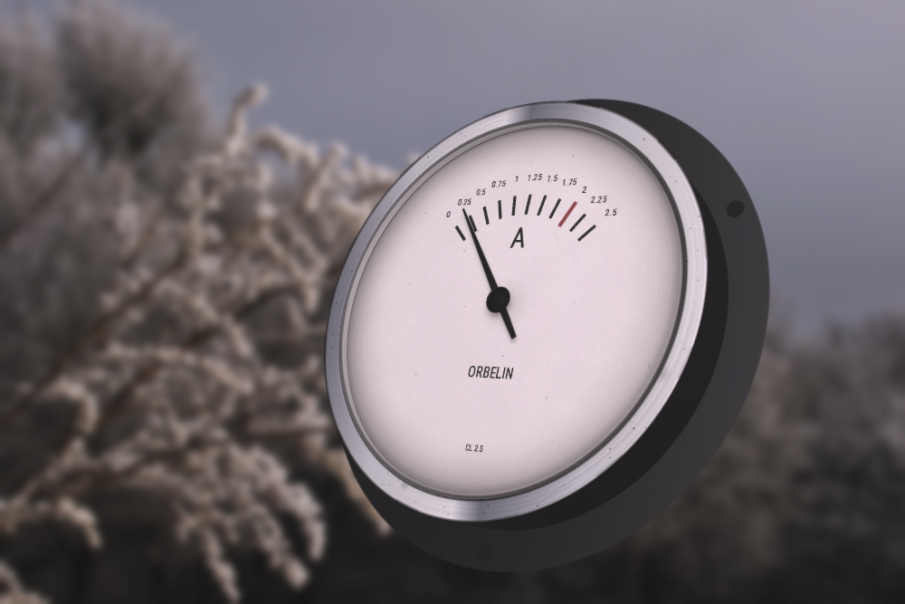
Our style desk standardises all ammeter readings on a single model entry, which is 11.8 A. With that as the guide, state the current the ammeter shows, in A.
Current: 0.25 A
